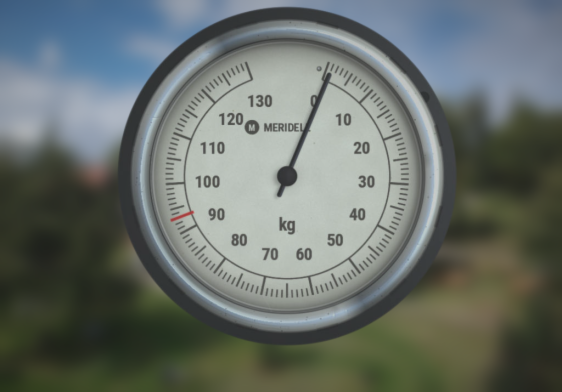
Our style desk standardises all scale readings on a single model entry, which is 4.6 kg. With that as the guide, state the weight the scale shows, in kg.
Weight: 1 kg
